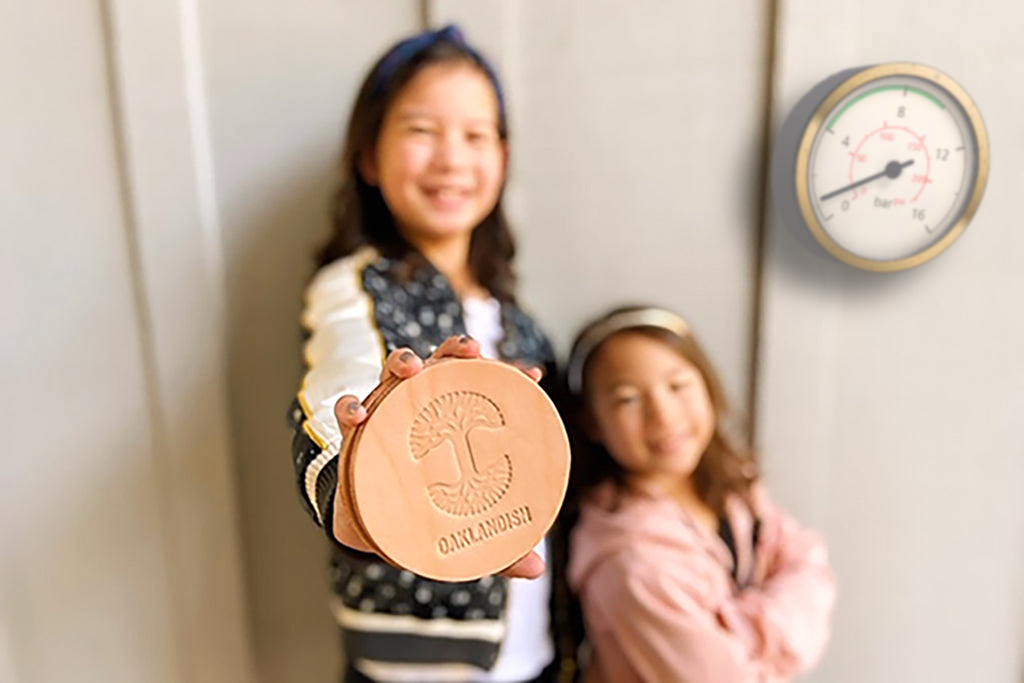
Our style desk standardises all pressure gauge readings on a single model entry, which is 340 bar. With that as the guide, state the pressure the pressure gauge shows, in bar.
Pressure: 1 bar
